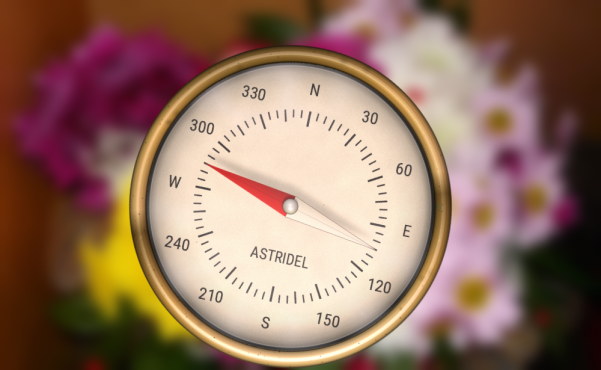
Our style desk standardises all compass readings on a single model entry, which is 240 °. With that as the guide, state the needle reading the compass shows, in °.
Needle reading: 285 °
